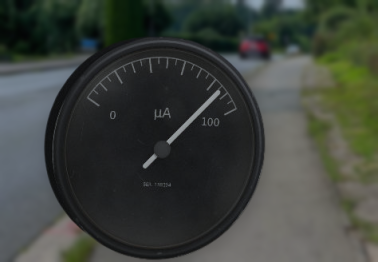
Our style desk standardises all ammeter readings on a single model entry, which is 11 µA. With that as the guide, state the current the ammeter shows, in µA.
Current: 85 µA
